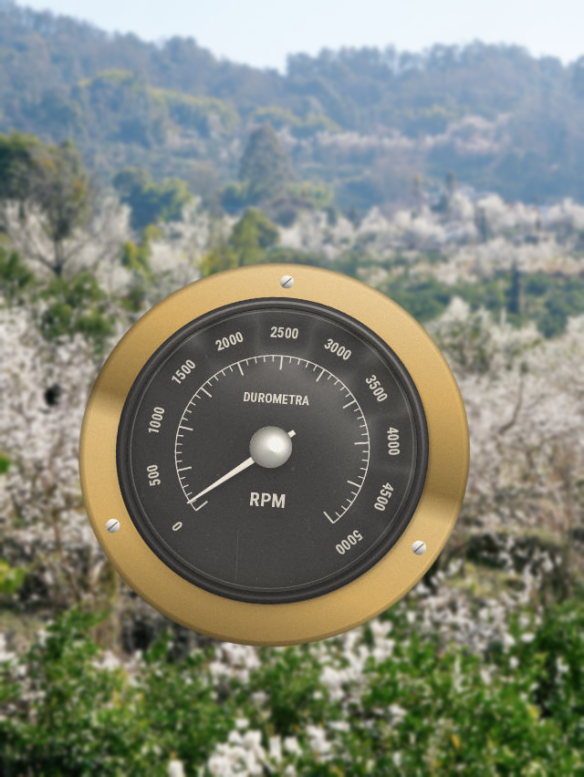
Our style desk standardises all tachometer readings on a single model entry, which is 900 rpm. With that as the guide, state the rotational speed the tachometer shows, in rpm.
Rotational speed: 100 rpm
